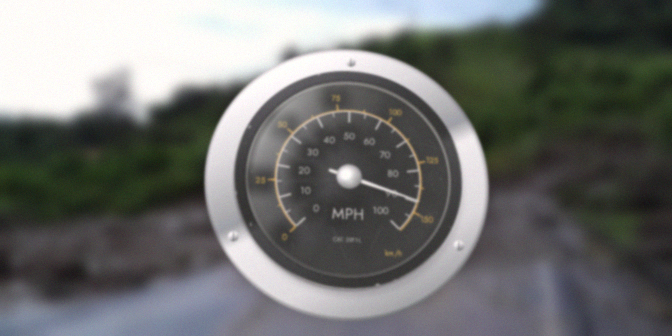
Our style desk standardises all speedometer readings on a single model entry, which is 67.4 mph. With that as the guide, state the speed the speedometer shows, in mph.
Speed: 90 mph
